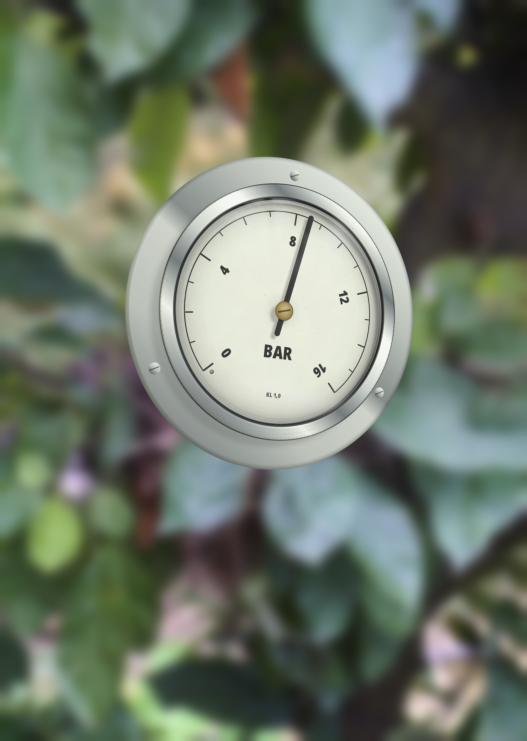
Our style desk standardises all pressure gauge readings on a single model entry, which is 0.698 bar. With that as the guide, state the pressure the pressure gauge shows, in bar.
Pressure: 8.5 bar
